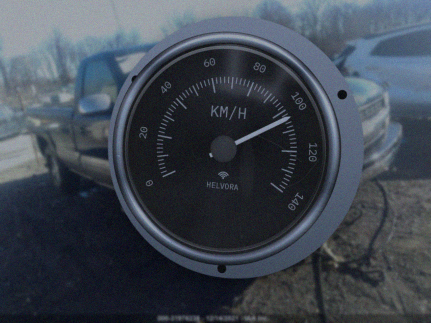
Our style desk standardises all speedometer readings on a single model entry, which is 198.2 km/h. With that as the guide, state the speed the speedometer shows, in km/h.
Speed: 104 km/h
